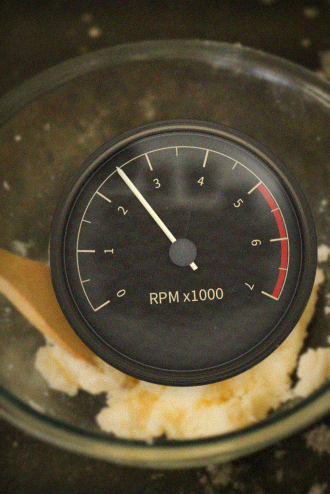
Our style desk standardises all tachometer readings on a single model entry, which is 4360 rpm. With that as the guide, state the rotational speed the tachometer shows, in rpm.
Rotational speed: 2500 rpm
